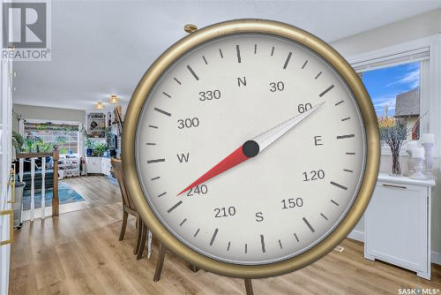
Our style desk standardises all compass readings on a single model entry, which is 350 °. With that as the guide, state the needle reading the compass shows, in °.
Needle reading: 245 °
